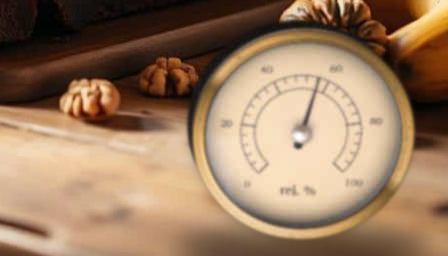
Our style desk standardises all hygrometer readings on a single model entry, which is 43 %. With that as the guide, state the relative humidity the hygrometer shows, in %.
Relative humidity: 56 %
